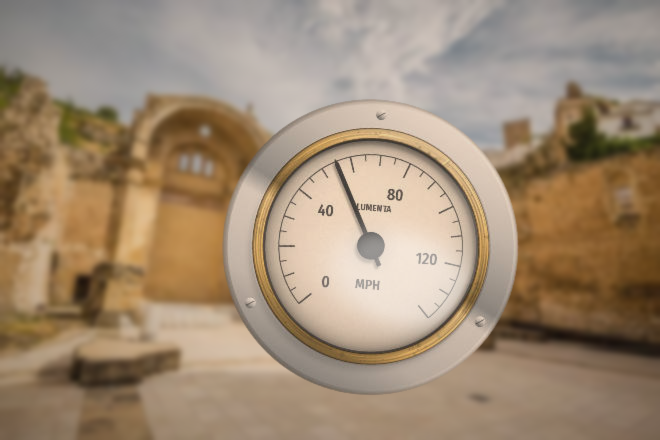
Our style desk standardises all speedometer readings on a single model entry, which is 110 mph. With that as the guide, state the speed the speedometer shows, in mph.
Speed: 55 mph
